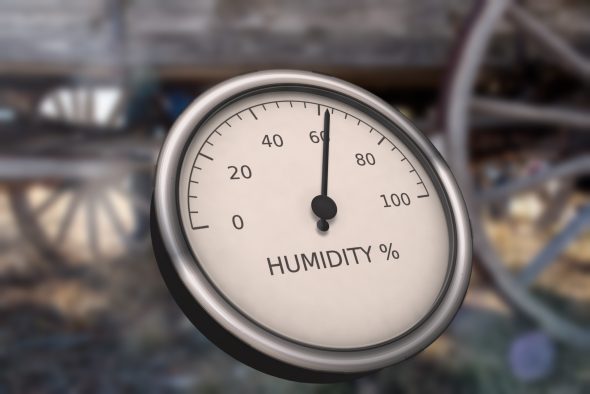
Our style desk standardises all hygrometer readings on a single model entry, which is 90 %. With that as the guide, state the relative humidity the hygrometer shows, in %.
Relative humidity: 62 %
